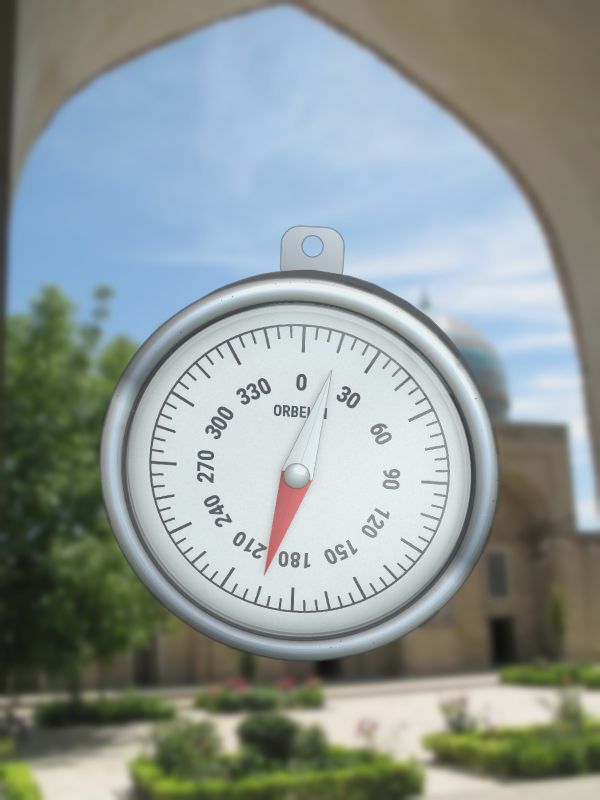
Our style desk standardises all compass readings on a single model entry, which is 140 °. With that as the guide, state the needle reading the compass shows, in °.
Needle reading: 195 °
